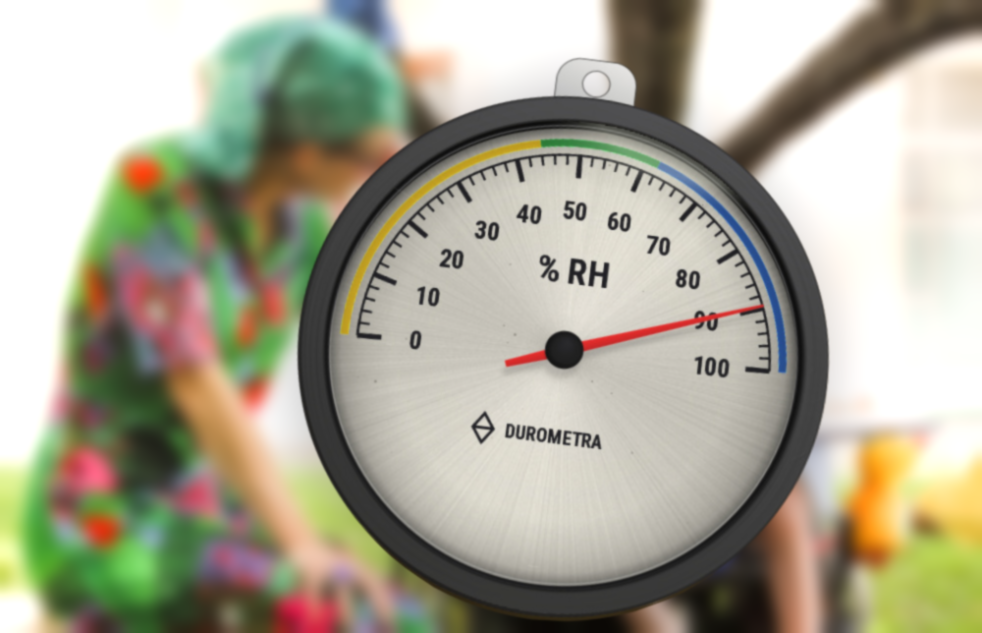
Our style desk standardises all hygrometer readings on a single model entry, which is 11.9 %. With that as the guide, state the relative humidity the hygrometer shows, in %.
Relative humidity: 90 %
